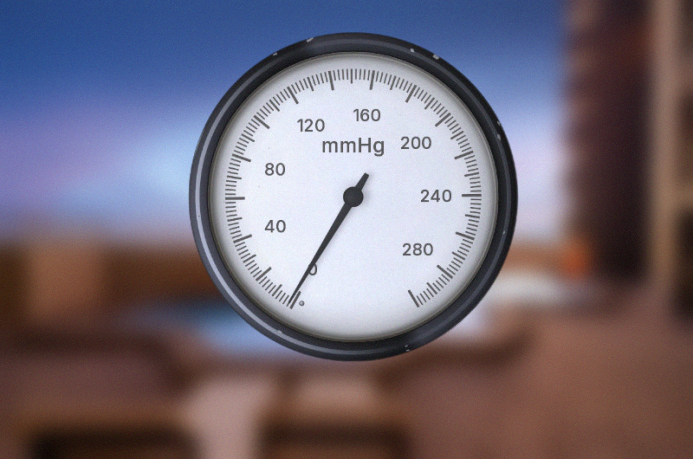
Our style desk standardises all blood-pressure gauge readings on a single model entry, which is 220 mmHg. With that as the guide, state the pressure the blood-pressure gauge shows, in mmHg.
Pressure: 2 mmHg
